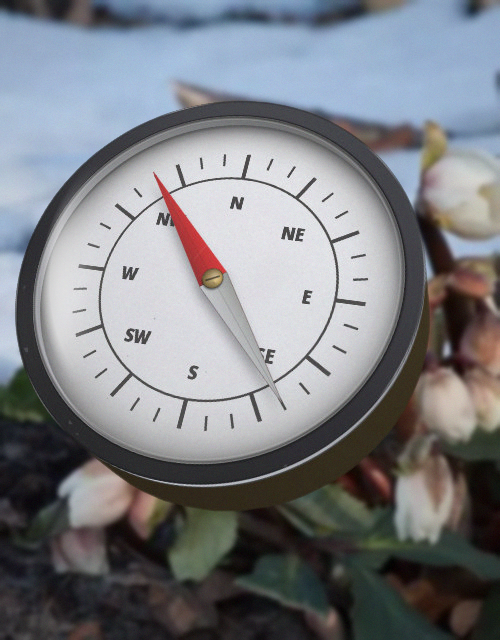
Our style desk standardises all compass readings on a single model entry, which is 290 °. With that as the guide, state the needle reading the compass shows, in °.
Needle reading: 320 °
